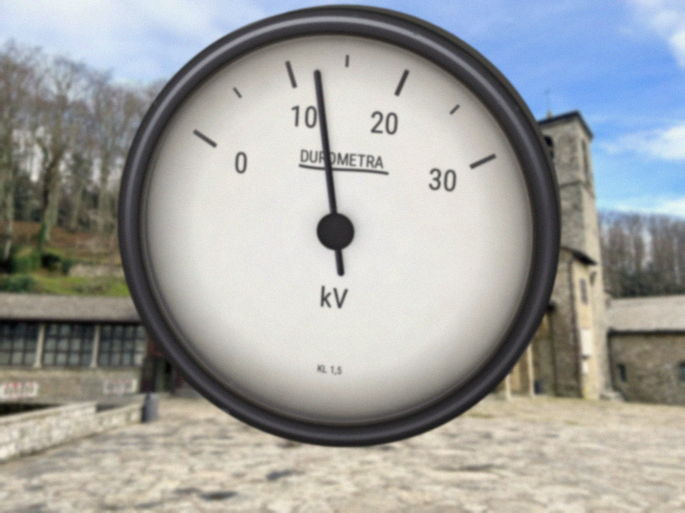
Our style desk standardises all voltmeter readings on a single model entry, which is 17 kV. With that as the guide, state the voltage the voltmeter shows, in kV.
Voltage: 12.5 kV
